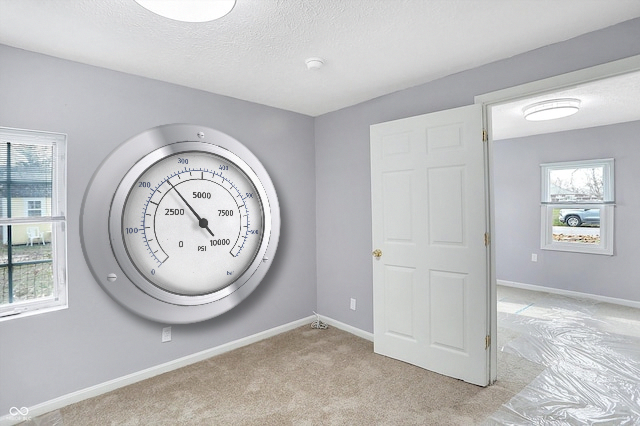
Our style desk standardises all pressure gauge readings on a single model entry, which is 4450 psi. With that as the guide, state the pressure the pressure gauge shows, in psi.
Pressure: 3500 psi
